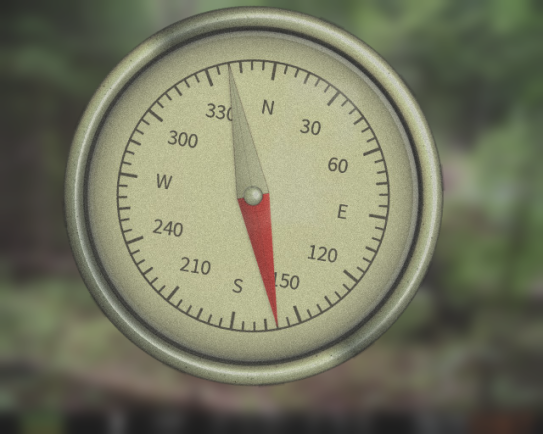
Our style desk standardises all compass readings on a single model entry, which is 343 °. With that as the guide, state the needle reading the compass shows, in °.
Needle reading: 160 °
